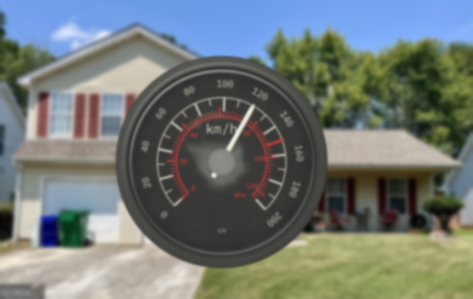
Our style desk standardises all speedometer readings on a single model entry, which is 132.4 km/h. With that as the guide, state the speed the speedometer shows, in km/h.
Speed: 120 km/h
